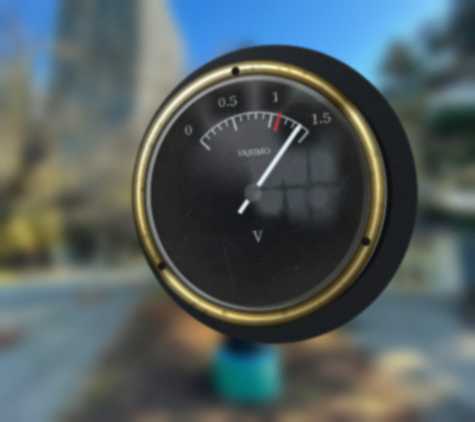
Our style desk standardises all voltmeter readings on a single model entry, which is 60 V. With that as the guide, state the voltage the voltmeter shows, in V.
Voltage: 1.4 V
